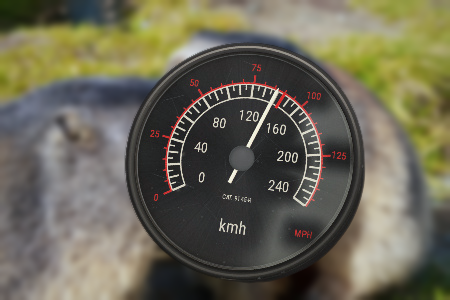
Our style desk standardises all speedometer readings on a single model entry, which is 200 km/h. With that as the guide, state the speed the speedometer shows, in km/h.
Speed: 140 km/h
